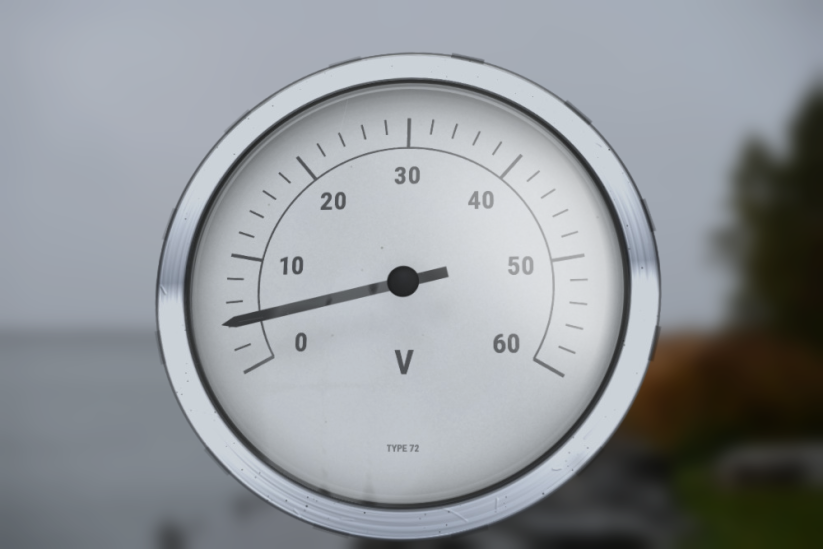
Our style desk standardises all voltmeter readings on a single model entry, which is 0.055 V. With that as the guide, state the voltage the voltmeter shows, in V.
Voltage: 4 V
